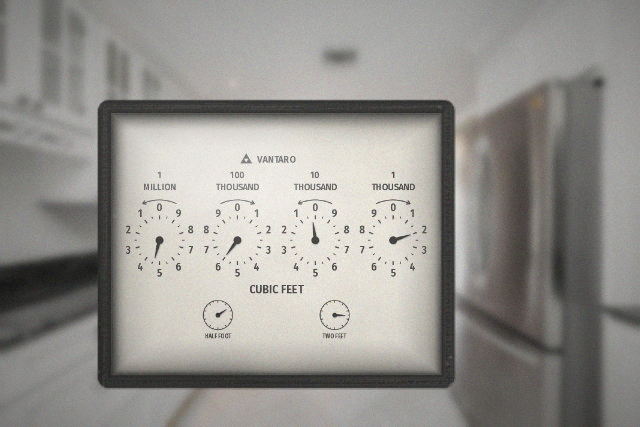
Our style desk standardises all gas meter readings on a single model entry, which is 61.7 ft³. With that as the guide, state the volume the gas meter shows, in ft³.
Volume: 460200 ft³
